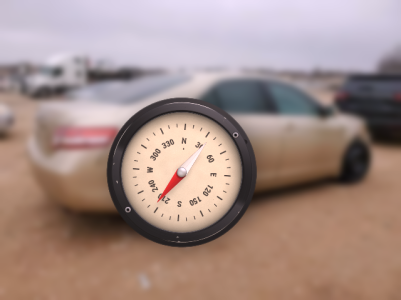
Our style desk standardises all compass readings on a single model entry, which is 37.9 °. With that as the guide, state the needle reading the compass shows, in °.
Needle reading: 215 °
